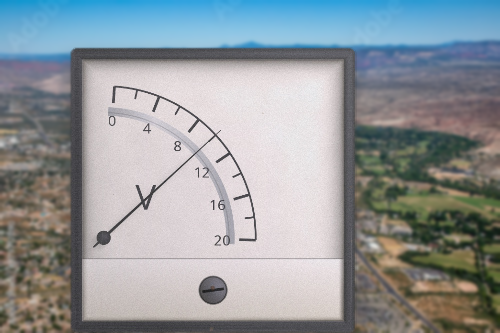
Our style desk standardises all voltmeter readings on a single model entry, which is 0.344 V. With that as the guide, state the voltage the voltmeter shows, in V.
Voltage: 10 V
